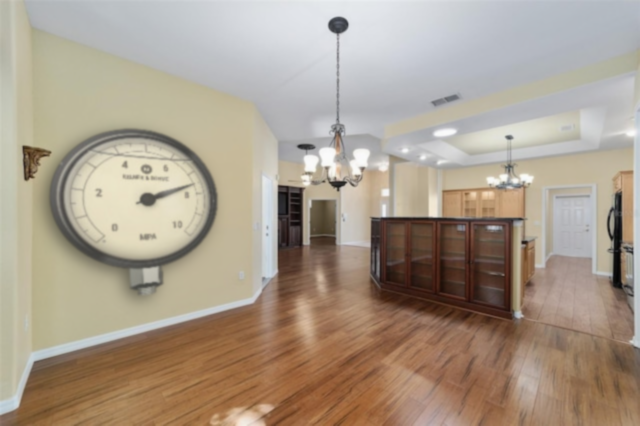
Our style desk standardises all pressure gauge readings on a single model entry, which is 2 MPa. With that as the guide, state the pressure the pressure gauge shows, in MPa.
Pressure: 7.5 MPa
